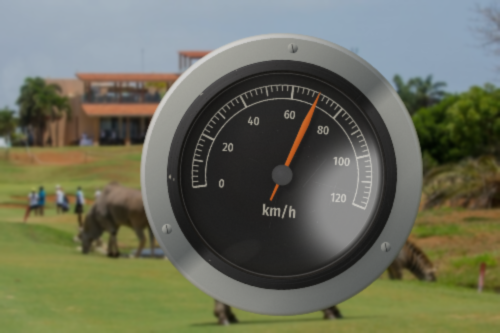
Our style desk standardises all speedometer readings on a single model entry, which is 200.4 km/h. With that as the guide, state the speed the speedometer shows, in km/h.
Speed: 70 km/h
